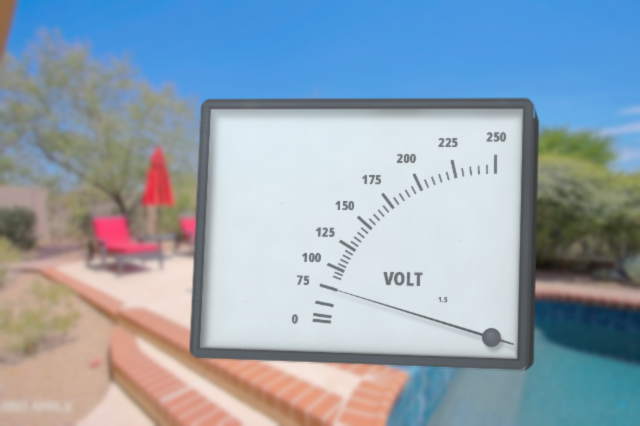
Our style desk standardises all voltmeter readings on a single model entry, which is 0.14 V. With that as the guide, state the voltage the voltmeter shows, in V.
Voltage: 75 V
